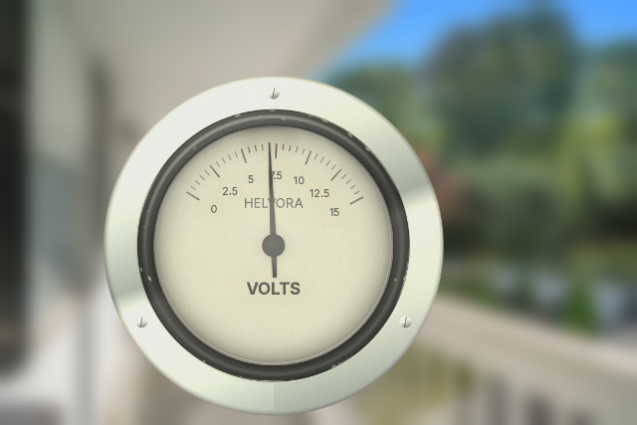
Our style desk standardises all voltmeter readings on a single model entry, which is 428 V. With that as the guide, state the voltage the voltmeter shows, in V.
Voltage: 7 V
